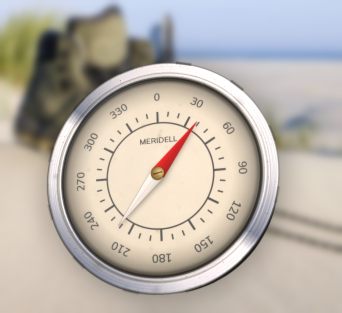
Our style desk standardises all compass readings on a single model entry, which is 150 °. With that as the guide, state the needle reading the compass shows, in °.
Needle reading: 40 °
